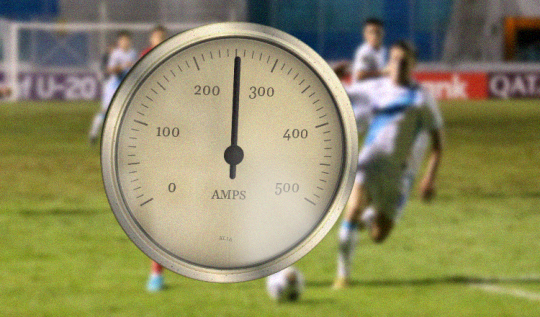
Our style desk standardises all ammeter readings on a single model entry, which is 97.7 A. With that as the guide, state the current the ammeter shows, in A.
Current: 250 A
